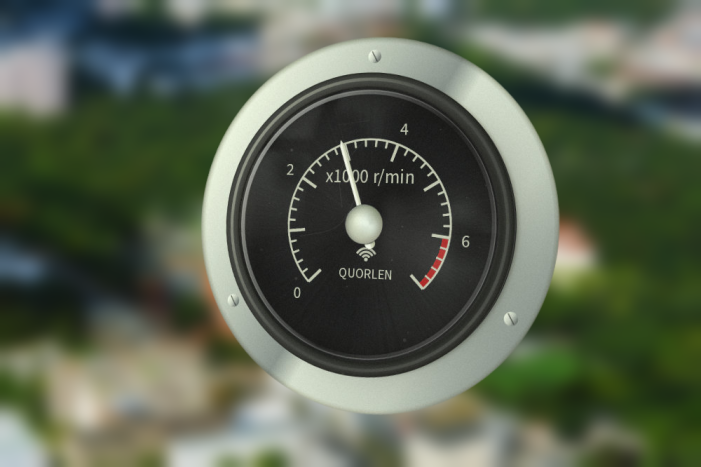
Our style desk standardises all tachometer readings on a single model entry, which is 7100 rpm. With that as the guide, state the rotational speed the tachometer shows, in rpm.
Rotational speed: 3000 rpm
